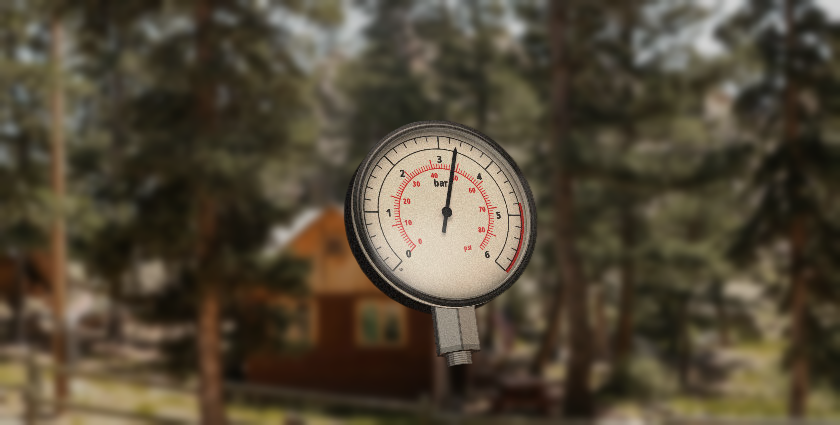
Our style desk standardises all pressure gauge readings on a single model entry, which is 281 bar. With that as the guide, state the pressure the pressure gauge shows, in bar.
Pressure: 3.3 bar
